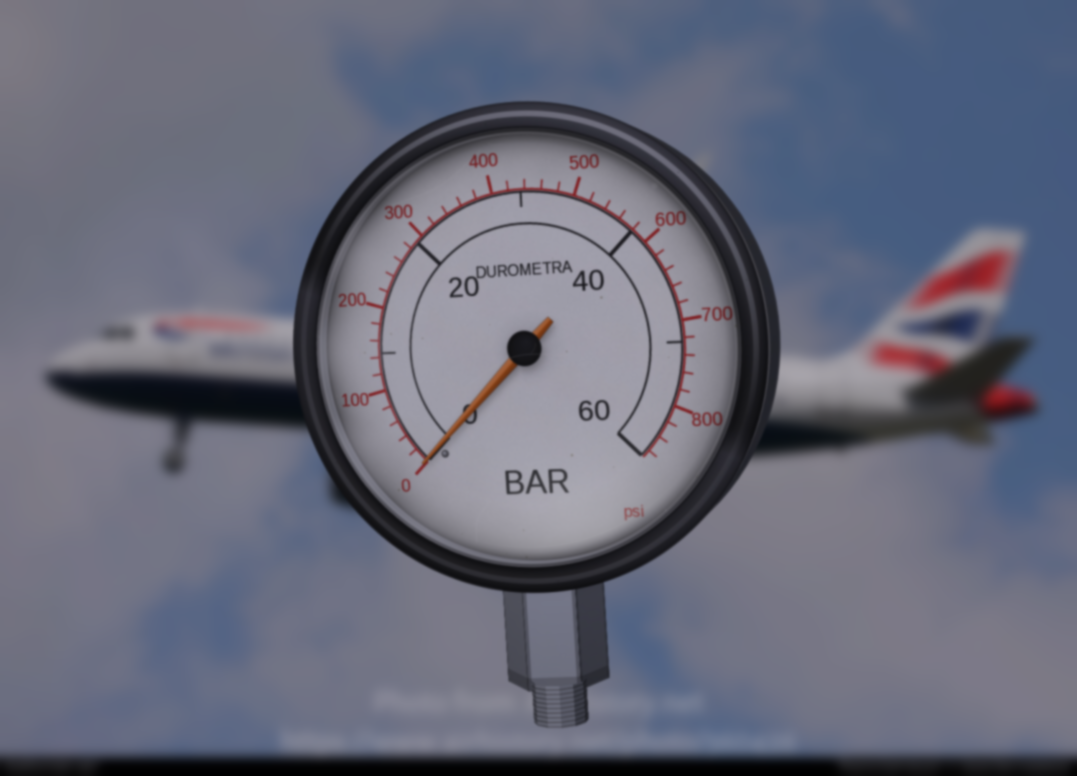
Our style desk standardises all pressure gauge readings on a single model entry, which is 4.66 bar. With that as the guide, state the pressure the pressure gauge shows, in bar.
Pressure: 0 bar
